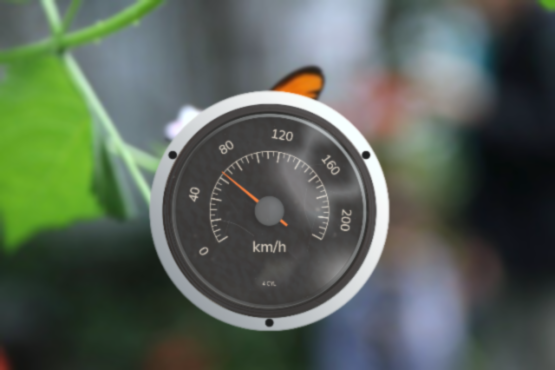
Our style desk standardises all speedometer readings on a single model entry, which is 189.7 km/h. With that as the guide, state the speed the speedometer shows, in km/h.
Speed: 65 km/h
